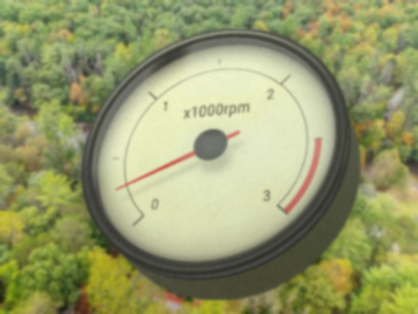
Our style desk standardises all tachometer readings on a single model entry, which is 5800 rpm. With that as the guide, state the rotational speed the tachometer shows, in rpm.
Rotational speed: 250 rpm
